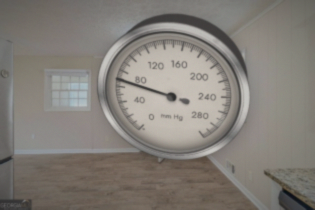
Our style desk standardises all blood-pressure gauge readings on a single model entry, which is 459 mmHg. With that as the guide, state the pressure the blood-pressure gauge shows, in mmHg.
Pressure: 70 mmHg
